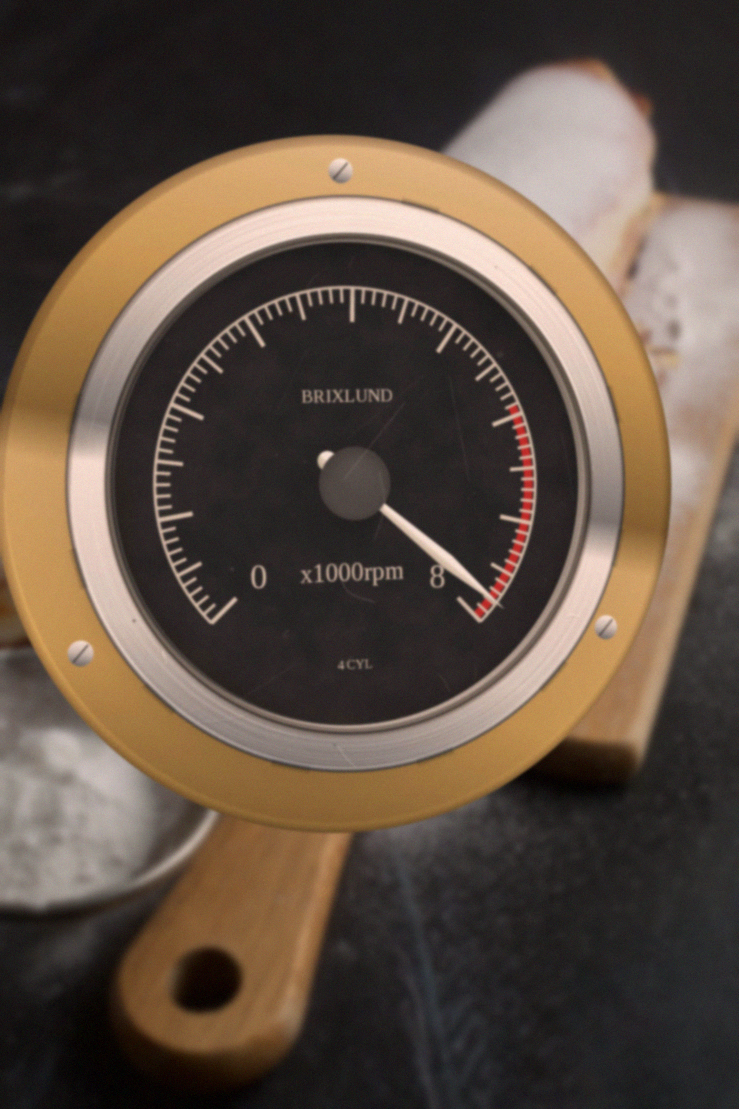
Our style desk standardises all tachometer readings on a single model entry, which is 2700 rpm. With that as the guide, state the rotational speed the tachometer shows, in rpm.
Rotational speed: 7800 rpm
